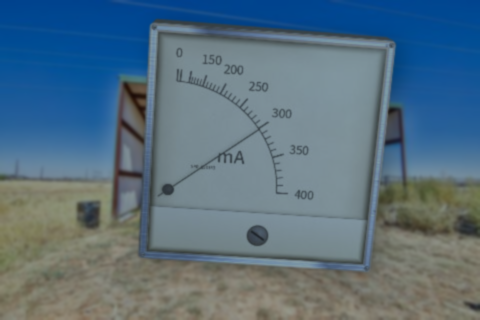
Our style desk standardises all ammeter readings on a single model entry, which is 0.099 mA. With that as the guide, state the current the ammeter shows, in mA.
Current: 300 mA
